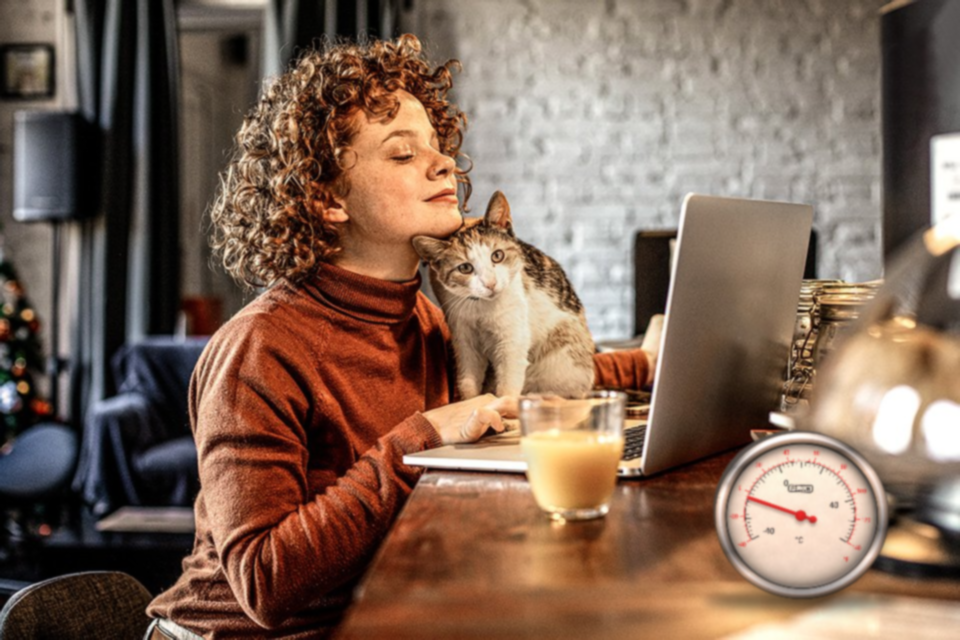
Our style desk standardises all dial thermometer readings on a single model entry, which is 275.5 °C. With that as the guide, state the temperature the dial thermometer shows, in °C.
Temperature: -20 °C
